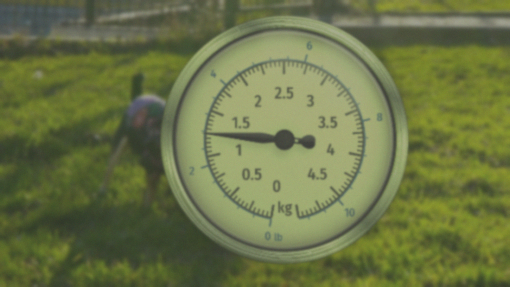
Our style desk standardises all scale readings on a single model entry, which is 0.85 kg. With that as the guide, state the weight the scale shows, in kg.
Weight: 1.25 kg
